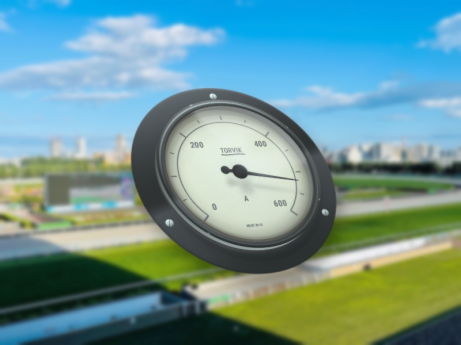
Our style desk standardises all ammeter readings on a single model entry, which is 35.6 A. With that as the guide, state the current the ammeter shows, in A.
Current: 525 A
